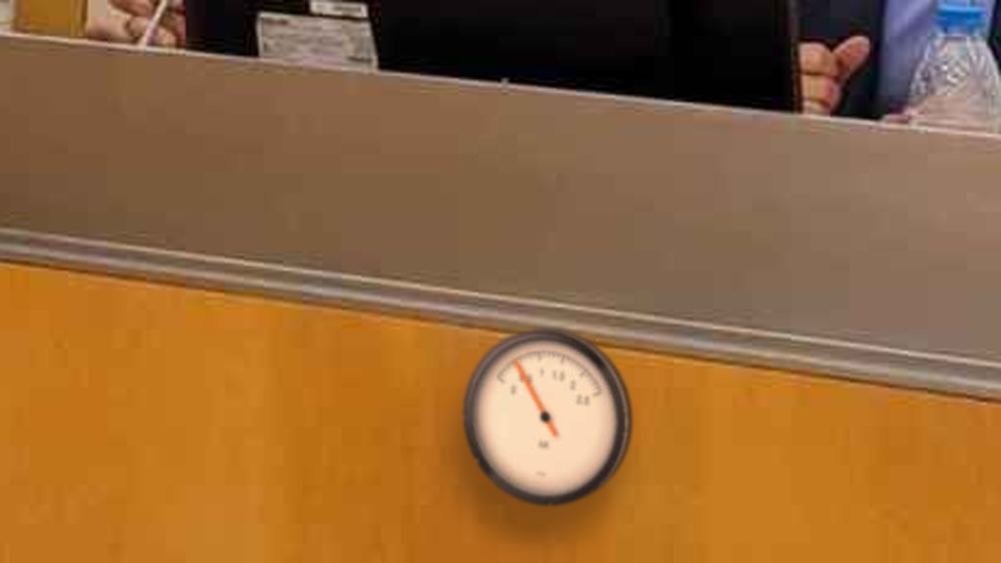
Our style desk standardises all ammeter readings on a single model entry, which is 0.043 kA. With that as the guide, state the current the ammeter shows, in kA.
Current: 0.5 kA
